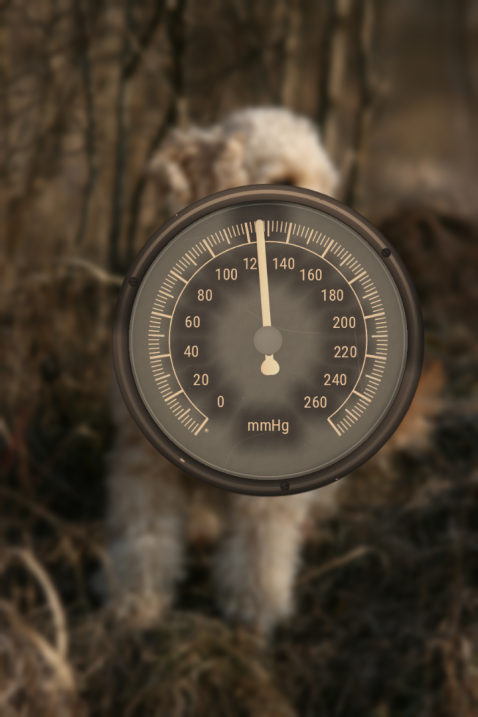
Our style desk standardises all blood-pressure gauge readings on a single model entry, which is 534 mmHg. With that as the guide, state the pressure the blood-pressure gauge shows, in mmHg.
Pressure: 126 mmHg
